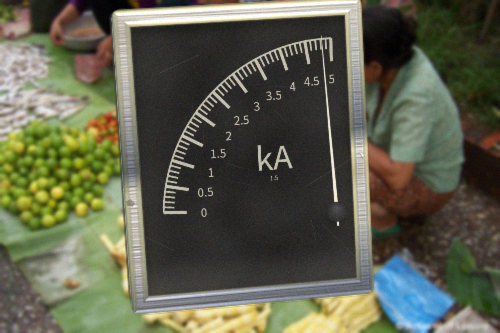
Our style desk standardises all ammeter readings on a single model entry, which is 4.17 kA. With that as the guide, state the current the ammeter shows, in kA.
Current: 4.8 kA
